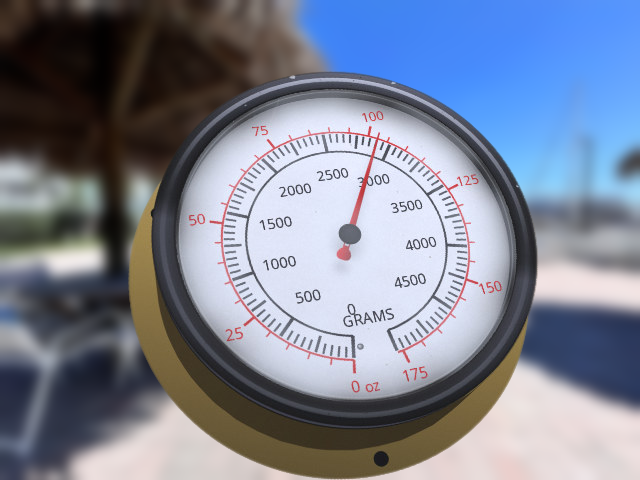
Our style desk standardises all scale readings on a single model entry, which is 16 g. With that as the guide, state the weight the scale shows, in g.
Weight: 2900 g
